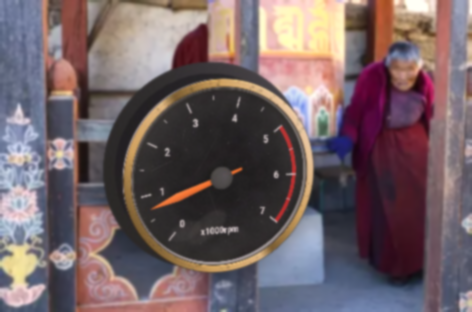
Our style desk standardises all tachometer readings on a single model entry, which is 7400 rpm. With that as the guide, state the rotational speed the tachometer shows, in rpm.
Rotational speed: 750 rpm
